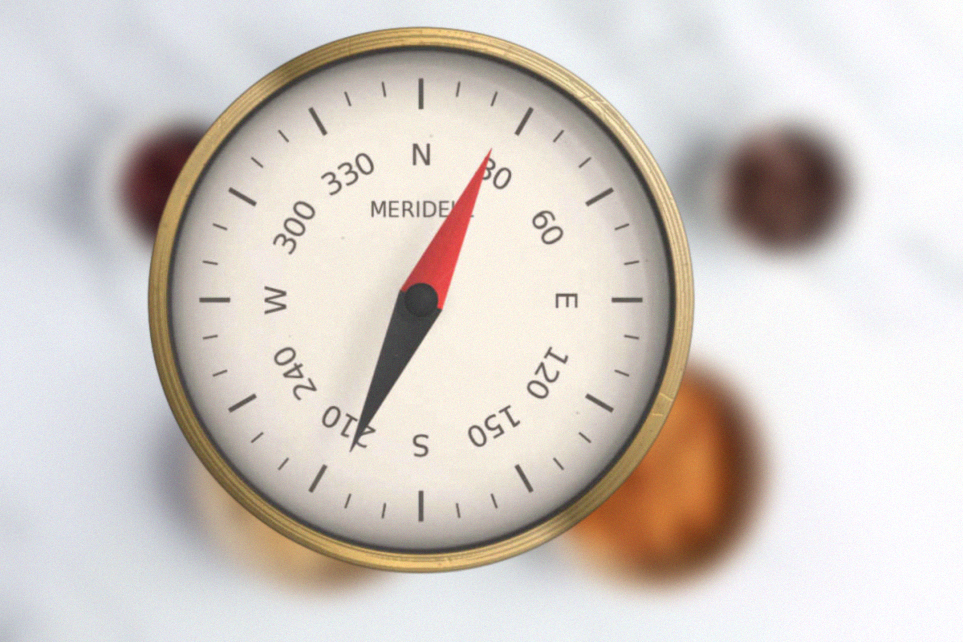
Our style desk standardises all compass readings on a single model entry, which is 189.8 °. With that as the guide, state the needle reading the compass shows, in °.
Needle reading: 25 °
